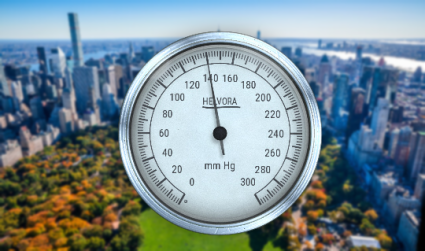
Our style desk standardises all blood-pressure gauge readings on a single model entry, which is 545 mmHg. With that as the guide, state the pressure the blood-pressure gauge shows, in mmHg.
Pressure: 140 mmHg
